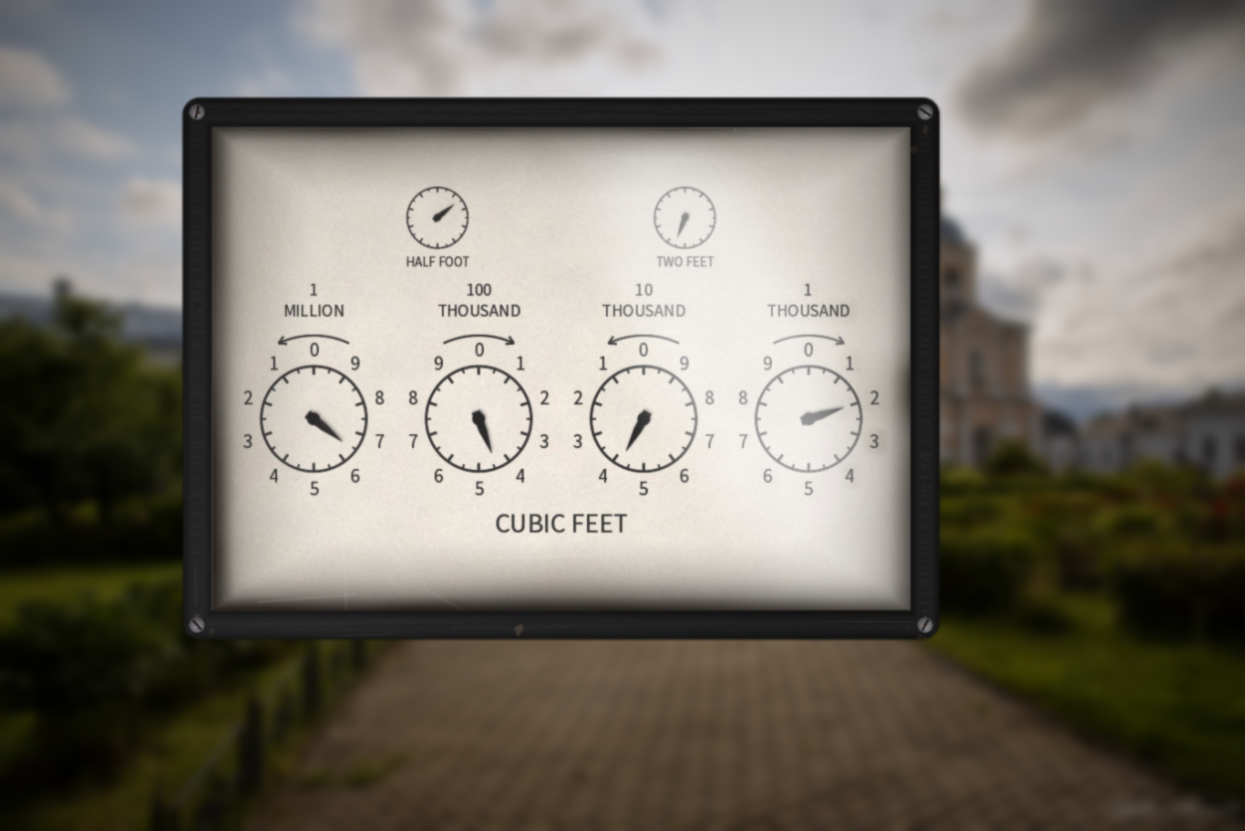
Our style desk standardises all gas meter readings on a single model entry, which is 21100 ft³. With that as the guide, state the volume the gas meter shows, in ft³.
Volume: 644200 ft³
